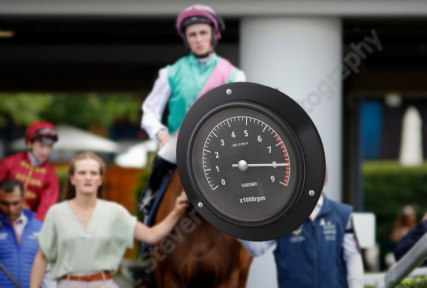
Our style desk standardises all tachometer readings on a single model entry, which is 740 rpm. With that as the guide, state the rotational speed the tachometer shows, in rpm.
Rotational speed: 8000 rpm
